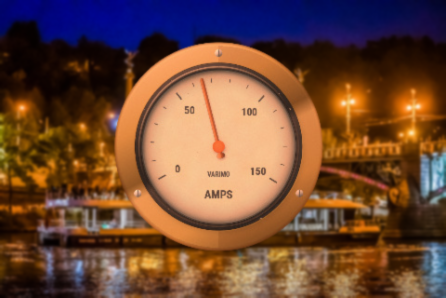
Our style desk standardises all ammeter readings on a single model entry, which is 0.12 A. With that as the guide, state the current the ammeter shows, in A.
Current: 65 A
